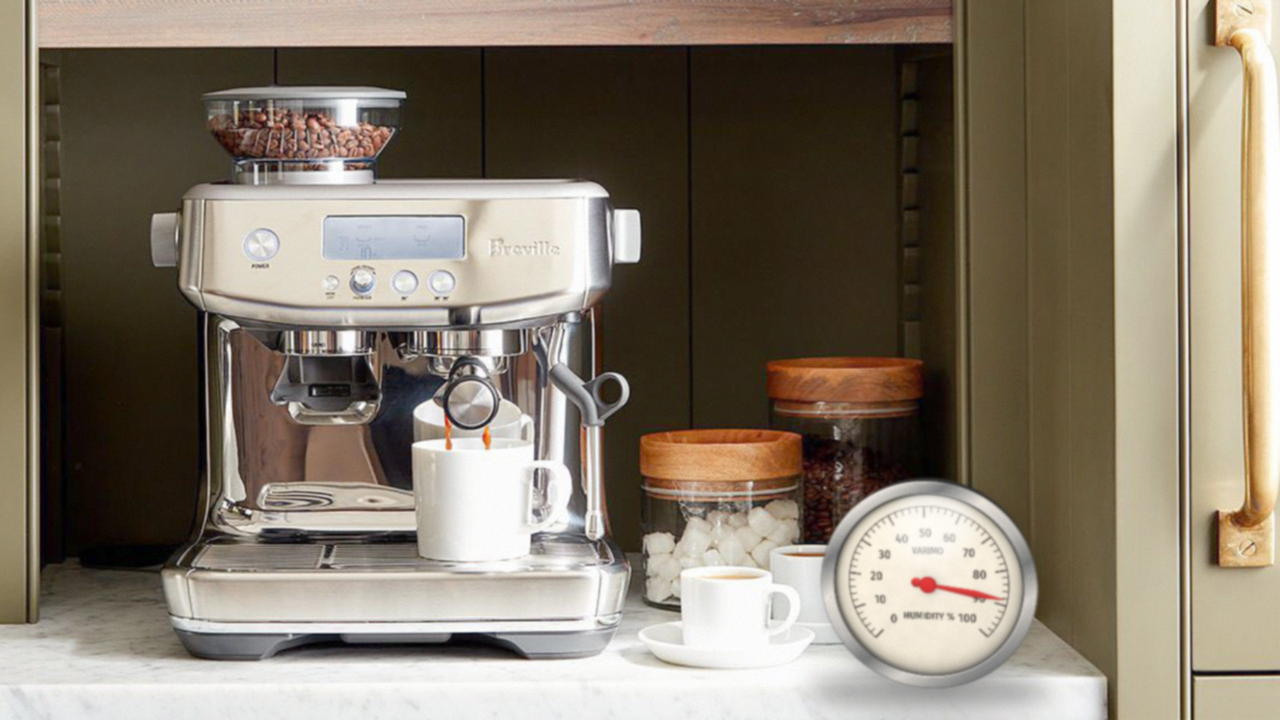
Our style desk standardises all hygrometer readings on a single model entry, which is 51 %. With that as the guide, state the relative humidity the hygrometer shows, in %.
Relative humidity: 88 %
